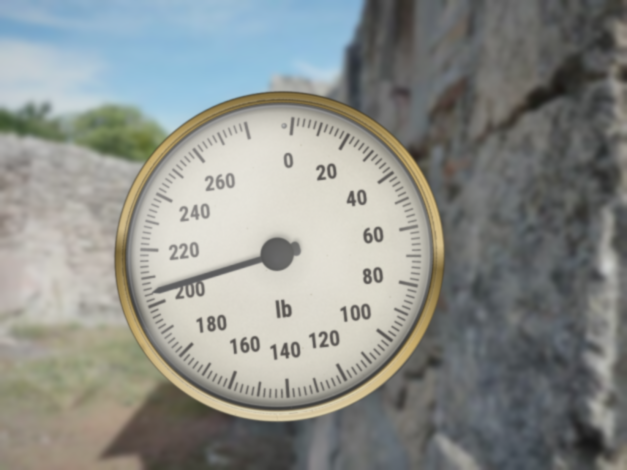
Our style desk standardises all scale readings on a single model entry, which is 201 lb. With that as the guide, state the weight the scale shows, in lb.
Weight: 204 lb
